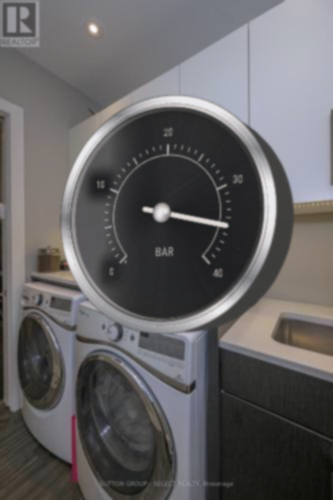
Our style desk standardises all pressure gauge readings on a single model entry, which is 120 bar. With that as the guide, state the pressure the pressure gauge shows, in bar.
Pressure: 35 bar
